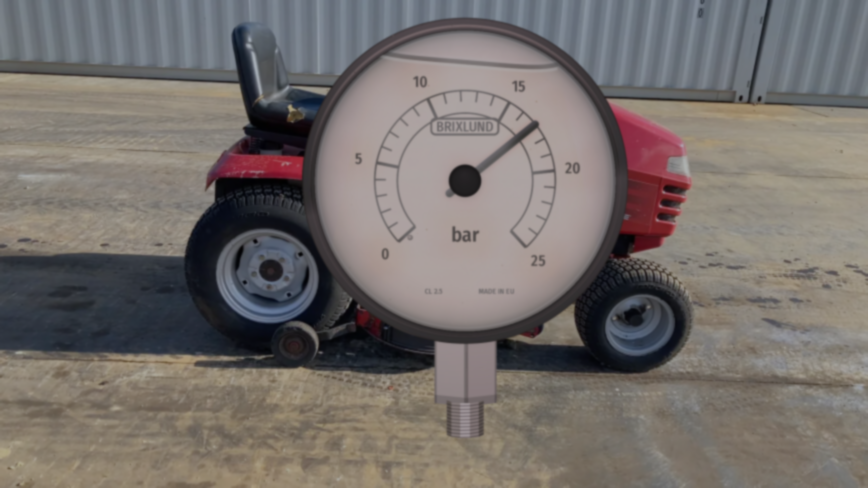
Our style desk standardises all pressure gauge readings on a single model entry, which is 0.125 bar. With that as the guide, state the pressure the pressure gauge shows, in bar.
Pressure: 17 bar
